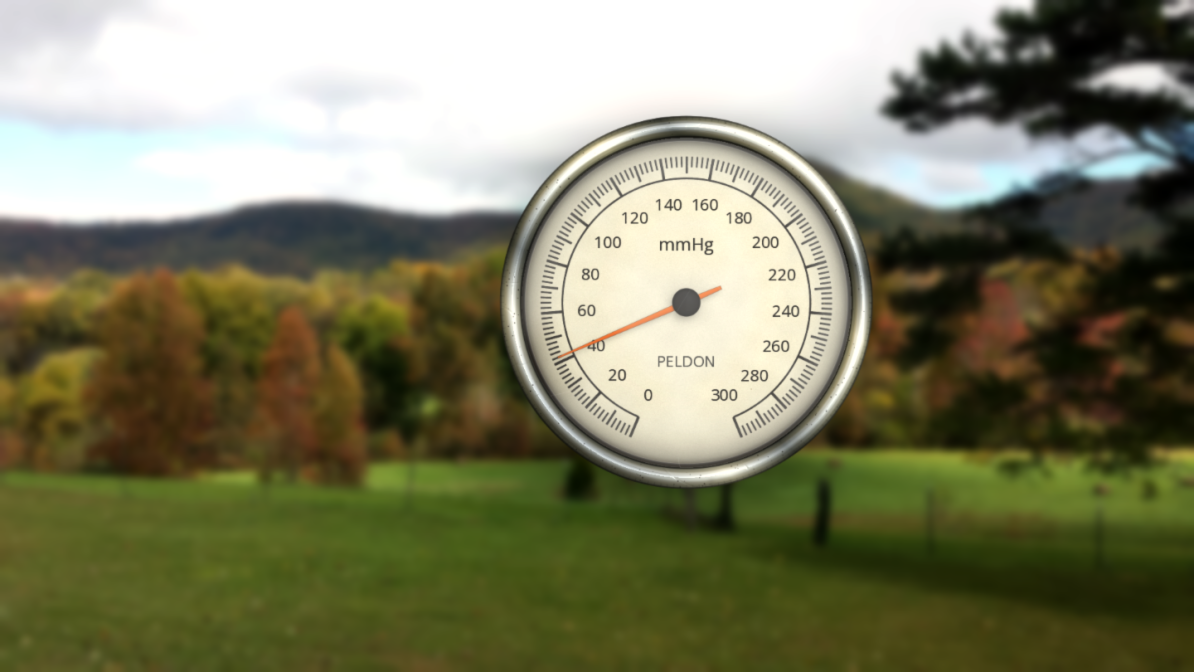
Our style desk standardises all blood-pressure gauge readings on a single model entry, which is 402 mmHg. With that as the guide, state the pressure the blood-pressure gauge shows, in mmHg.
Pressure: 42 mmHg
